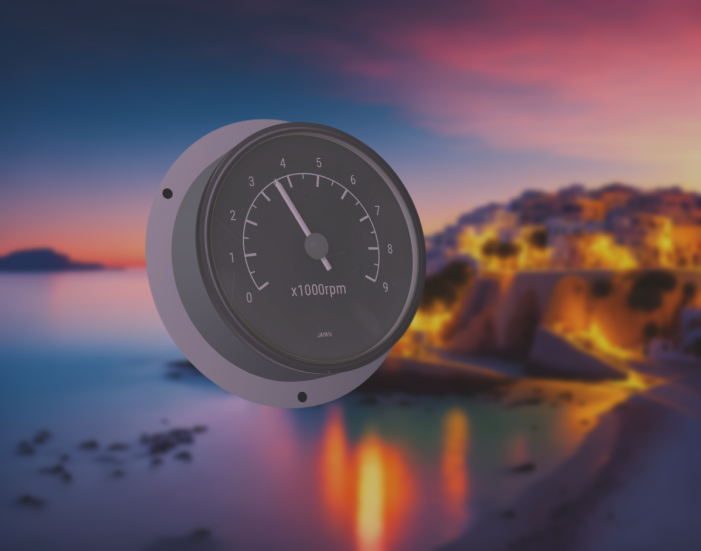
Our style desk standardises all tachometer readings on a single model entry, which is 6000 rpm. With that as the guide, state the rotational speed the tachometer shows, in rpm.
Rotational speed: 3500 rpm
